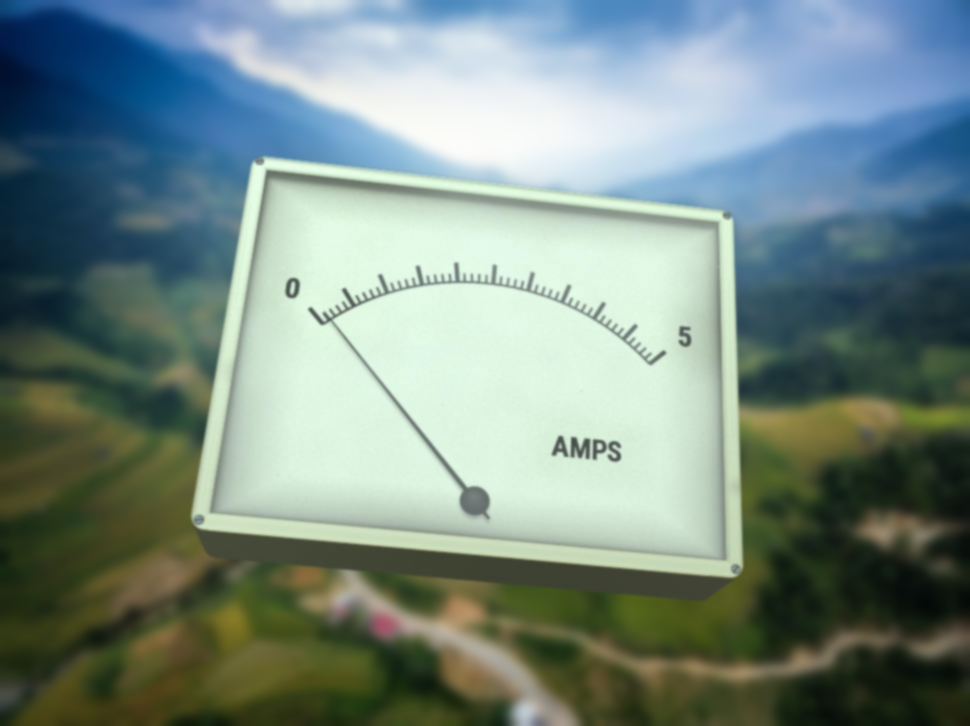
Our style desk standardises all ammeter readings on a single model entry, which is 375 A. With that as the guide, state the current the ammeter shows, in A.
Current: 0.1 A
